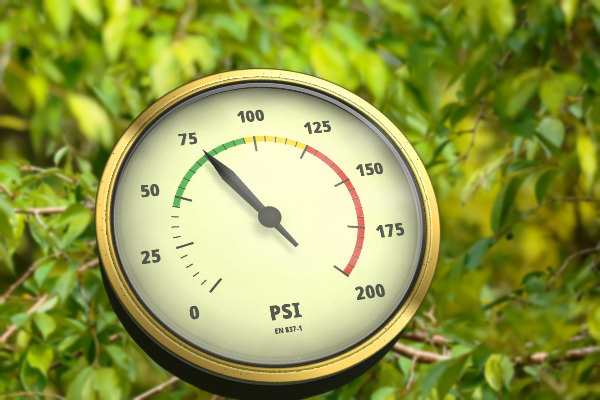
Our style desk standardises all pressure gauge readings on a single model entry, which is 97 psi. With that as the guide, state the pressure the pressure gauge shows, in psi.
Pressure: 75 psi
